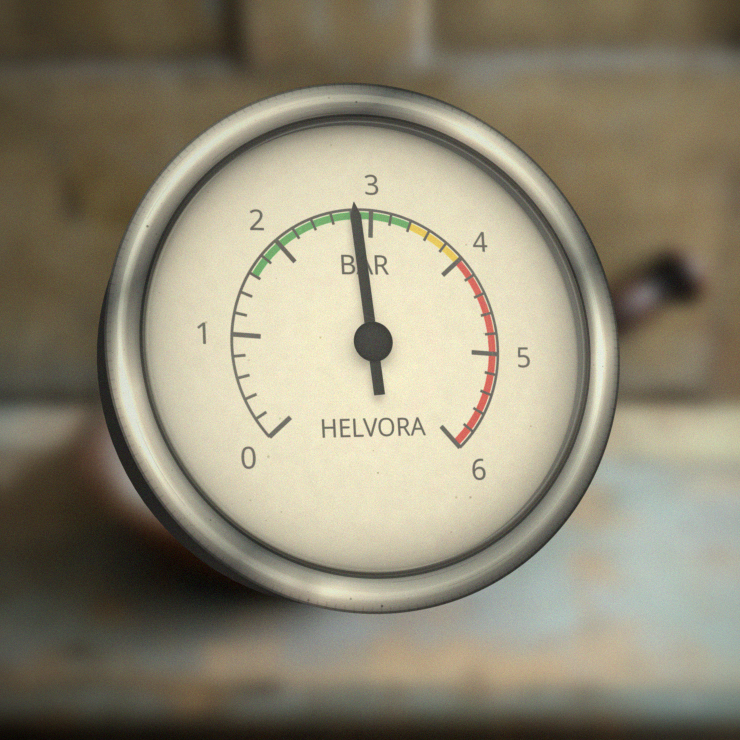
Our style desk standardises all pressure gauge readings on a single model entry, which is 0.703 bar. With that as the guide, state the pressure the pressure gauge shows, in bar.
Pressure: 2.8 bar
